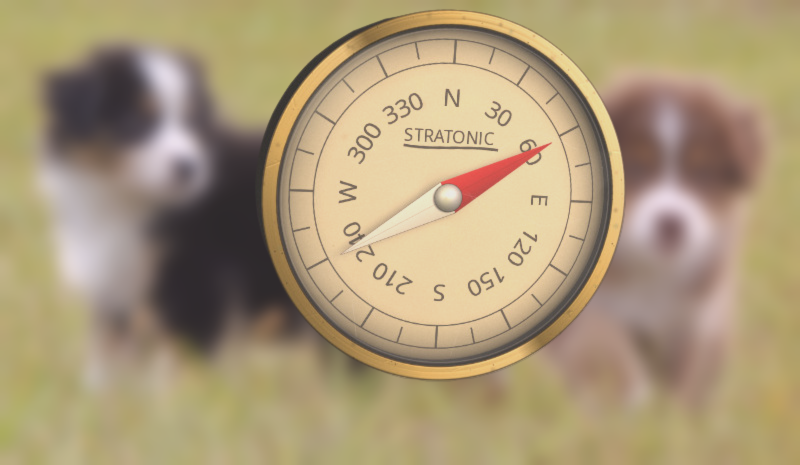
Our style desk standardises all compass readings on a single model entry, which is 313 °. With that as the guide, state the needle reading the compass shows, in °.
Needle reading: 60 °
